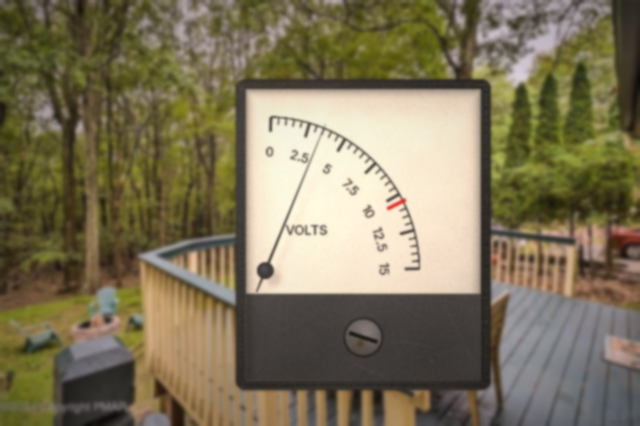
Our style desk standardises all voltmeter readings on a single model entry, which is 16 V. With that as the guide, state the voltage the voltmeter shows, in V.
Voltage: 3.5 V
